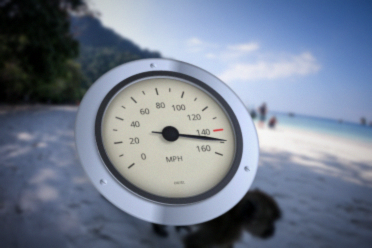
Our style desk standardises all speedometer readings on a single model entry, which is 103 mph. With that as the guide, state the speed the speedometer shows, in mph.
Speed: 150 mph
